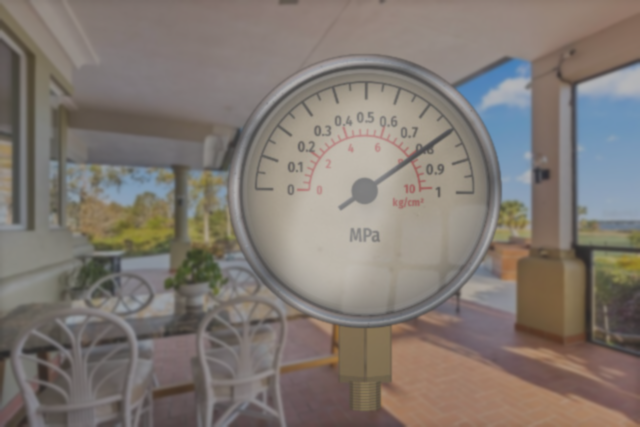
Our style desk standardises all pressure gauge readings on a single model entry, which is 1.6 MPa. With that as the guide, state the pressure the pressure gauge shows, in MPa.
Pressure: 0.8 MPa
